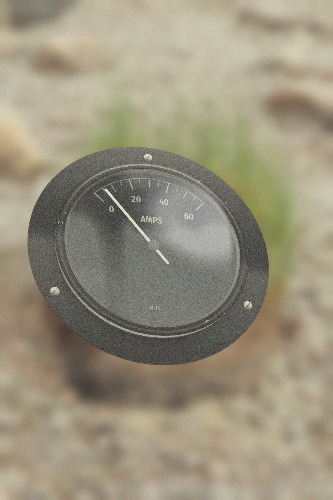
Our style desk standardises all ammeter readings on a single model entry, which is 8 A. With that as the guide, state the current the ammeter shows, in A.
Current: 5 A
